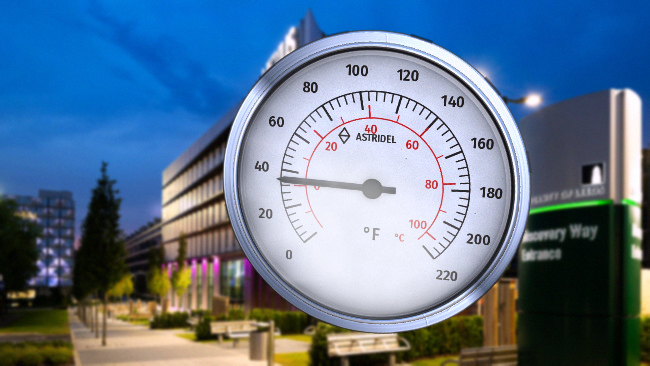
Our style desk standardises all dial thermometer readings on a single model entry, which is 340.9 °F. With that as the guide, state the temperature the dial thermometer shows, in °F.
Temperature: 36 °F
